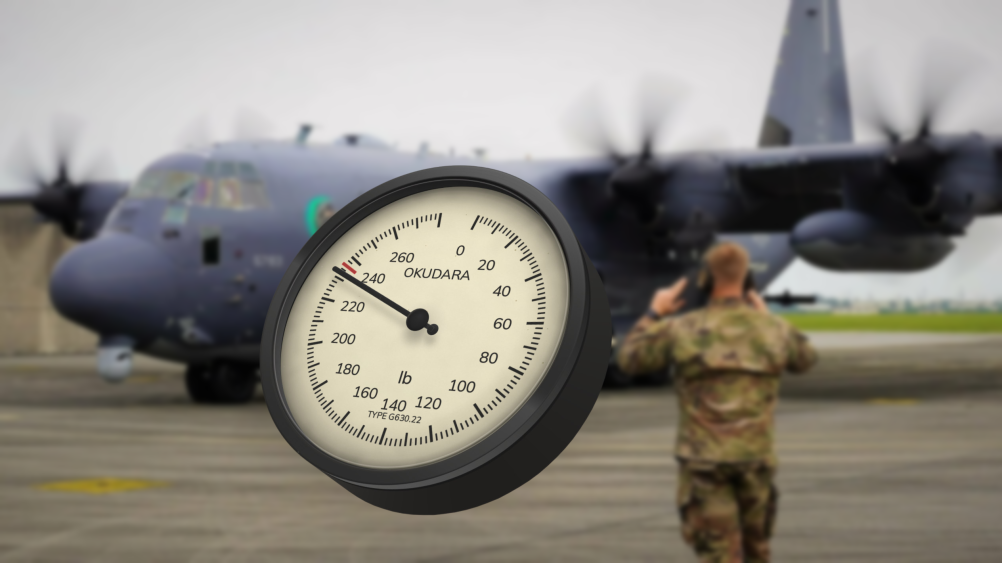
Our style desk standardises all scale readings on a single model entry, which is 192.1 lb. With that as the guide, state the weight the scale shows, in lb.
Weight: 232 lb
